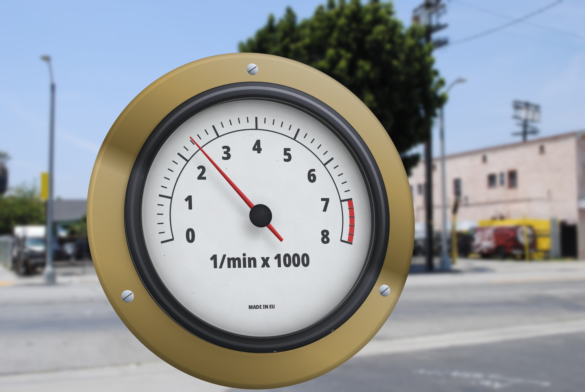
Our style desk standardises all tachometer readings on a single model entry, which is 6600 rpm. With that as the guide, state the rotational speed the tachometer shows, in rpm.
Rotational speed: 2400 rpm
